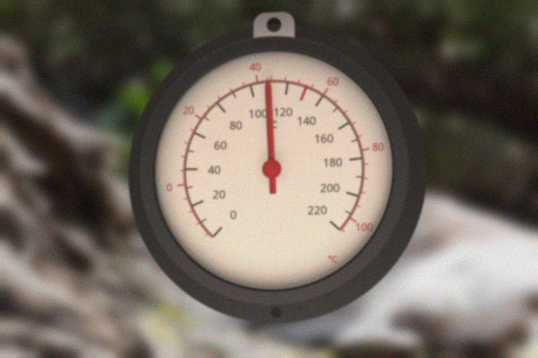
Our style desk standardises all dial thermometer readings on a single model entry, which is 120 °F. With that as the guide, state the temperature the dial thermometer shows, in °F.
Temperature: 110 °F
